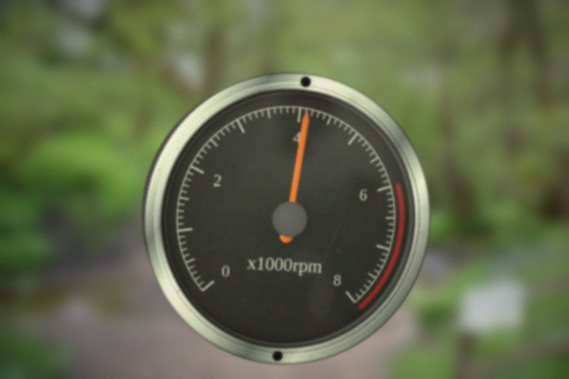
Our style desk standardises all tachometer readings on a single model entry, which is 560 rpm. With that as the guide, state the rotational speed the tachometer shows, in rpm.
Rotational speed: 4100 rpm
